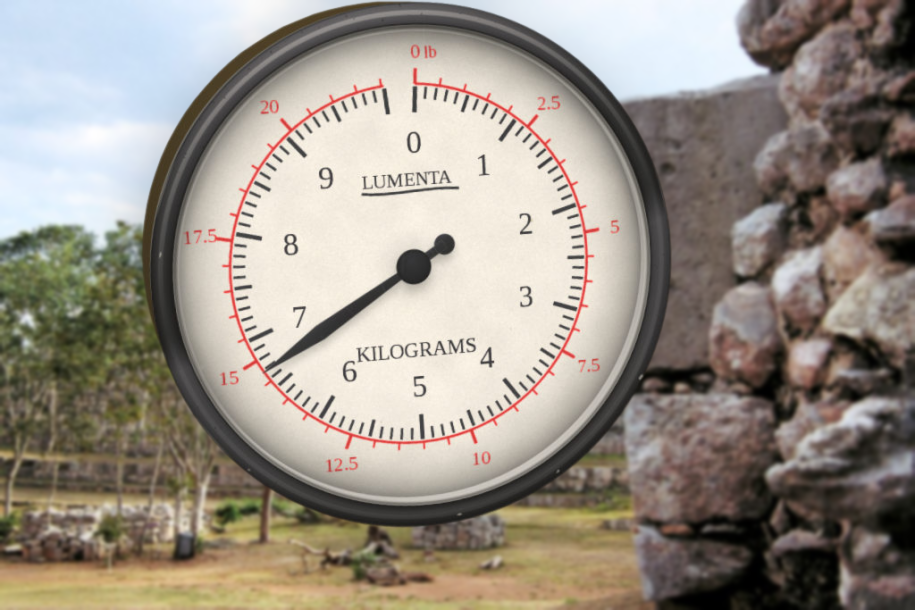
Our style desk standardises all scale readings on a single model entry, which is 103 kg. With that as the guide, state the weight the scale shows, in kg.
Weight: 6.7 kg
